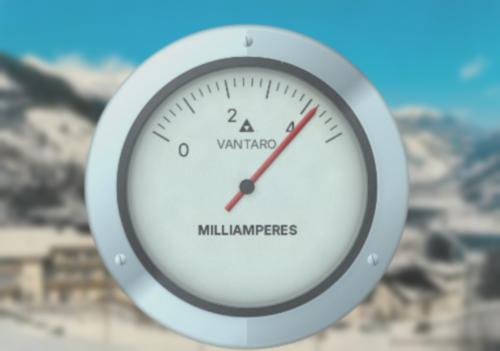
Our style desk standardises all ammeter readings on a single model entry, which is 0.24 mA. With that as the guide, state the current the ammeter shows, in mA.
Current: 4.2 mA
